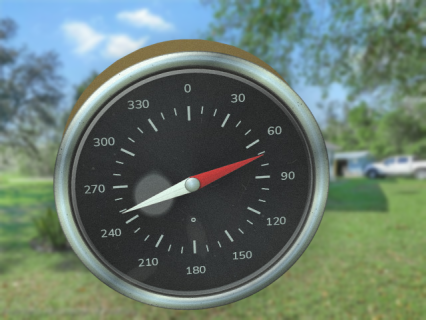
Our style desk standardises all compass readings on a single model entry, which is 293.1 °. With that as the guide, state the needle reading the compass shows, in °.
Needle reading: 70 °
